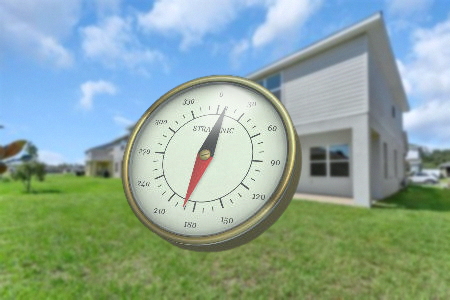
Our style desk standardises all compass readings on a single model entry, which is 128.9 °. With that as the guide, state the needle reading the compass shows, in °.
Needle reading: 190 °
